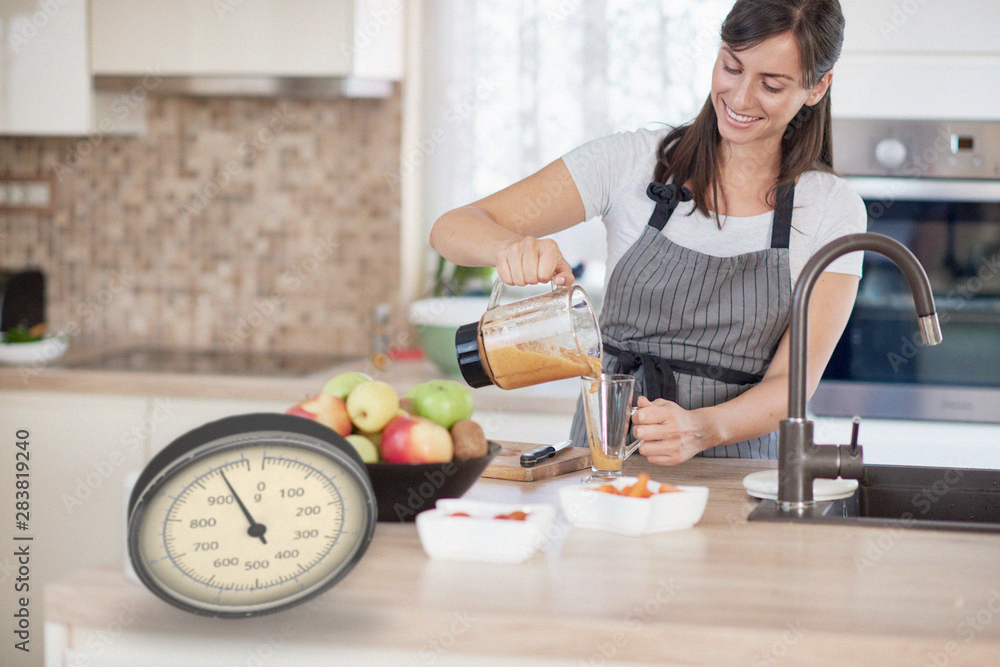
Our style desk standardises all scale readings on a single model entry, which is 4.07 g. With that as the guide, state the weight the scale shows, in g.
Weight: 950 g
